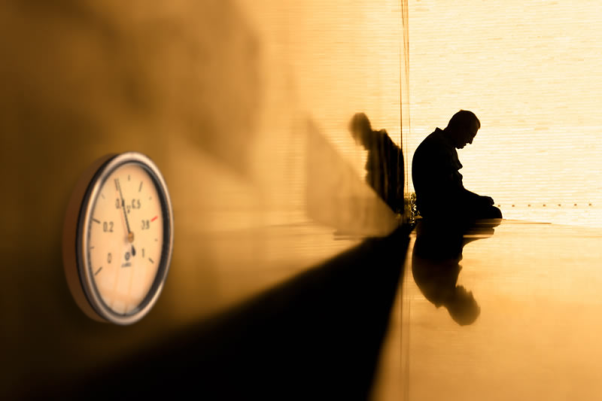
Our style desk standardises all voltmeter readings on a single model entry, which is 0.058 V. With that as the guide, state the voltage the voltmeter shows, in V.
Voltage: 0.4 V
